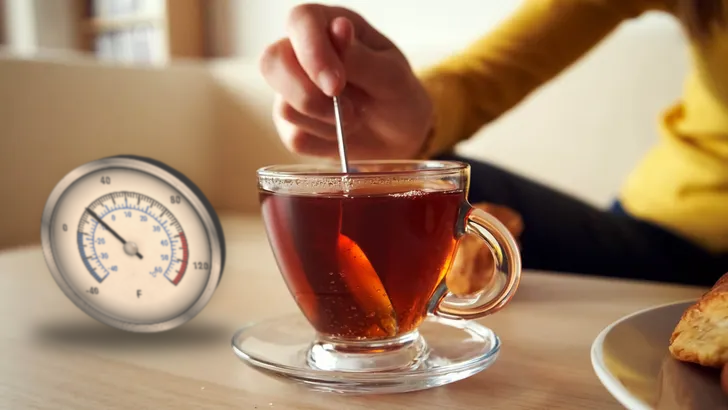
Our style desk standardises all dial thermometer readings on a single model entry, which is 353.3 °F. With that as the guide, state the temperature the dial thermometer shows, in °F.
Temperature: 20 °F
